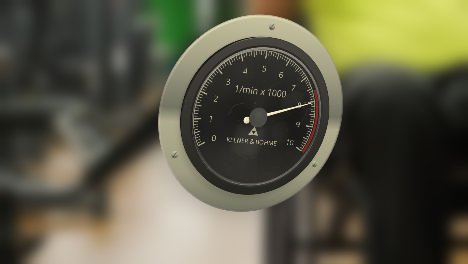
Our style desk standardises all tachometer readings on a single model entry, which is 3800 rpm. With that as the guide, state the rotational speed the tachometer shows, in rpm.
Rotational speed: 8000 rpm
